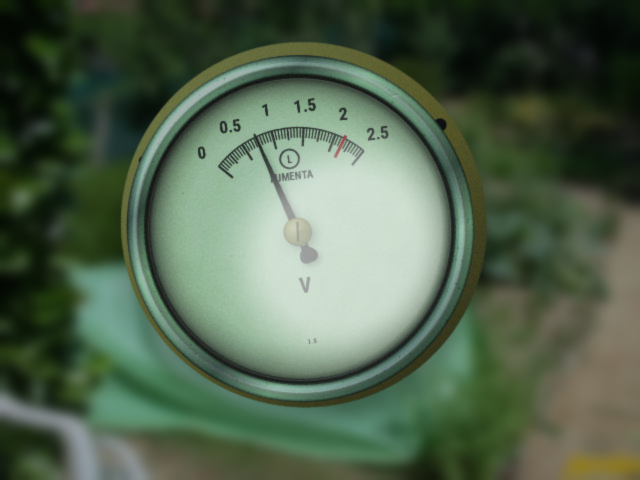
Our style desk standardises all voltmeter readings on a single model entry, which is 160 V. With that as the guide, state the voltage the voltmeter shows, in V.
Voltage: 0.75 V
